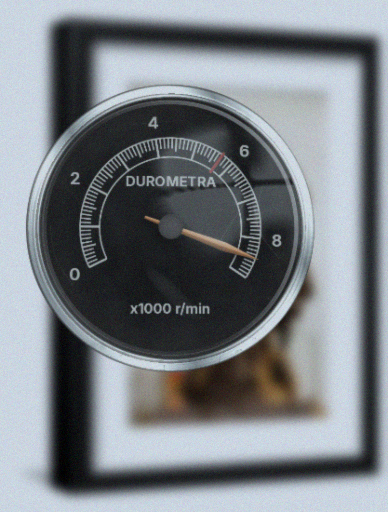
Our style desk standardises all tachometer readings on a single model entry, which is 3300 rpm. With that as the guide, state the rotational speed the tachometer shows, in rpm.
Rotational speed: 8500 rpm
